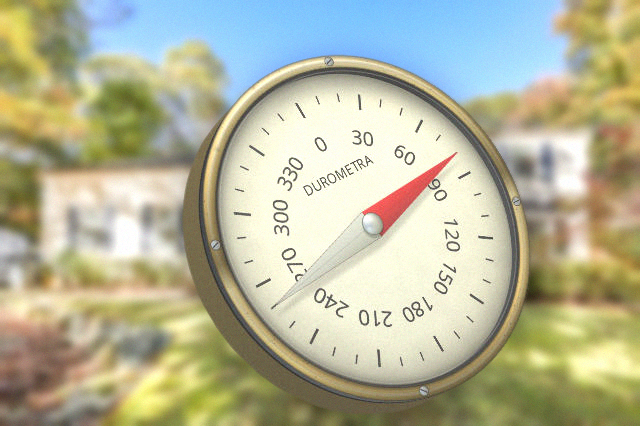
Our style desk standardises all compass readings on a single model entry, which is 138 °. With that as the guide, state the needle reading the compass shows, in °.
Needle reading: 80 °
